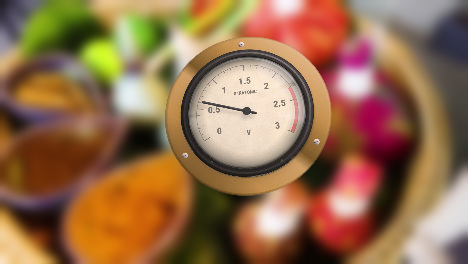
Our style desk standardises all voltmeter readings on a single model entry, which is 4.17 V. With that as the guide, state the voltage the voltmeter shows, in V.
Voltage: 0.6 V
